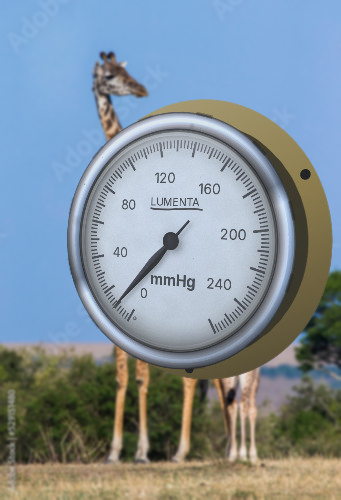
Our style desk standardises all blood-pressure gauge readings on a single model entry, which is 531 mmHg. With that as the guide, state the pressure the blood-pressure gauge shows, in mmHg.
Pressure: 10 mmHg
